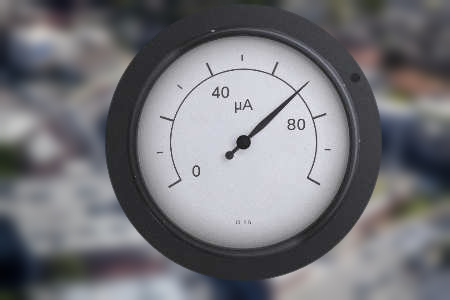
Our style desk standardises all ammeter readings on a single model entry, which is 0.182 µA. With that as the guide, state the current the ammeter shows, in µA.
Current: 70 µA
